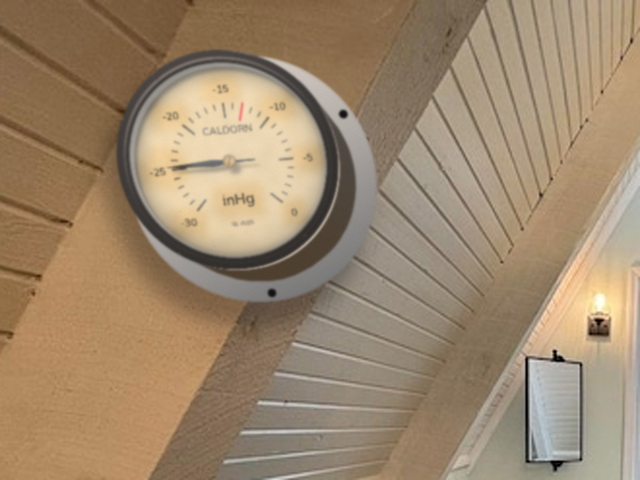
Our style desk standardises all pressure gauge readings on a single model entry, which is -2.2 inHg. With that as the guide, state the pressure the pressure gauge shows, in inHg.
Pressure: -25 inHg
